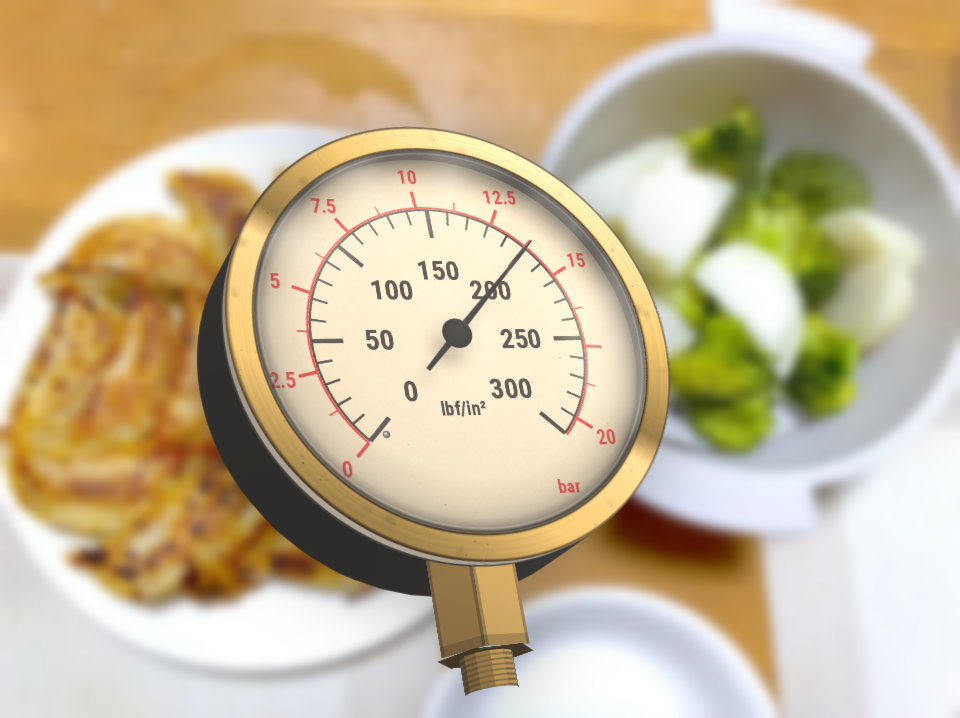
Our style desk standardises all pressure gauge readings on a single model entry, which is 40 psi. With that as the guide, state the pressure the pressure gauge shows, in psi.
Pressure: 200 psi
